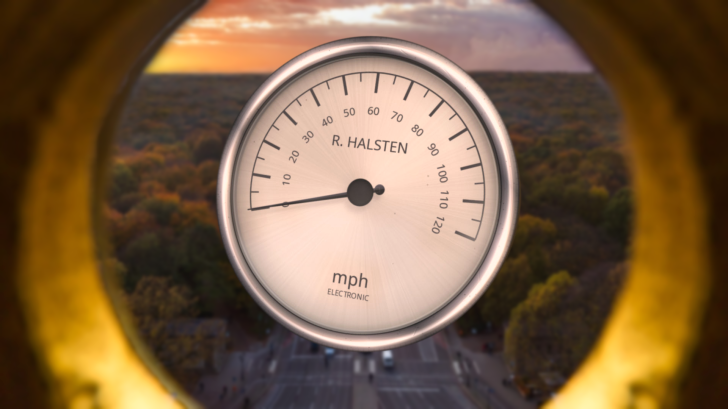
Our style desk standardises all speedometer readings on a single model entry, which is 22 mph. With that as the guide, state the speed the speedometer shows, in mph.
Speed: 0 mph
